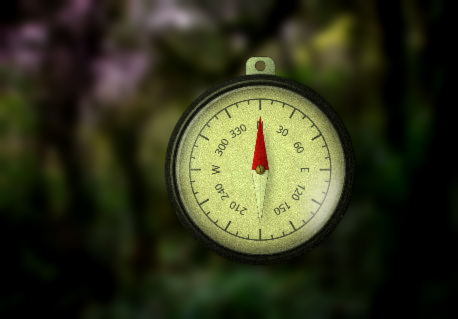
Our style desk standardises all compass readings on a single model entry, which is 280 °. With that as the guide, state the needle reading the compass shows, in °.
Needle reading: 0 °
